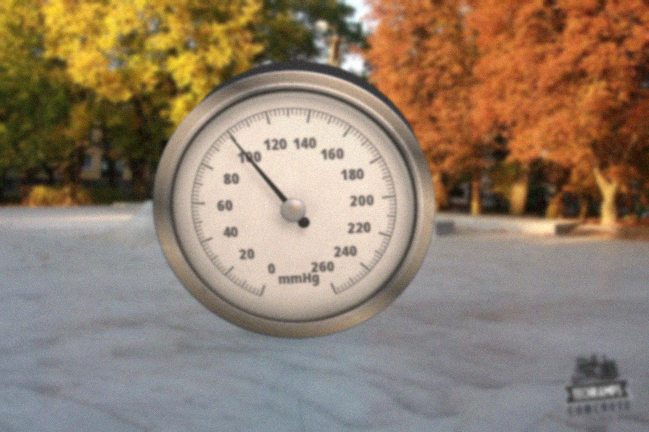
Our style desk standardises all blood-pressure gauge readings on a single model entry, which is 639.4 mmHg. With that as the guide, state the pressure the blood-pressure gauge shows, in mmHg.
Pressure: 100 mmHg
